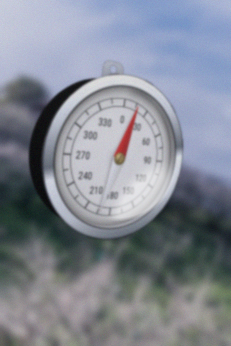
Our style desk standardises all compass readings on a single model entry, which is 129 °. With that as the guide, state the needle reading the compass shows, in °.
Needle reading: 15 °
